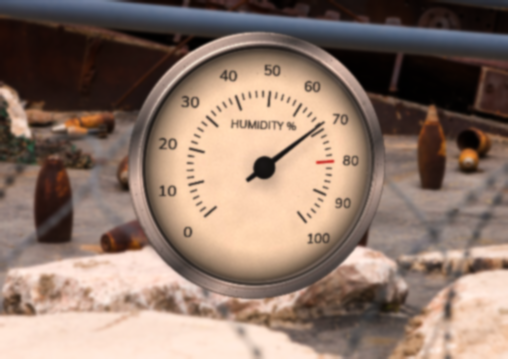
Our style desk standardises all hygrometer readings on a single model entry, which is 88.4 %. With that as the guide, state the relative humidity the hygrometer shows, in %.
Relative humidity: 68 %
